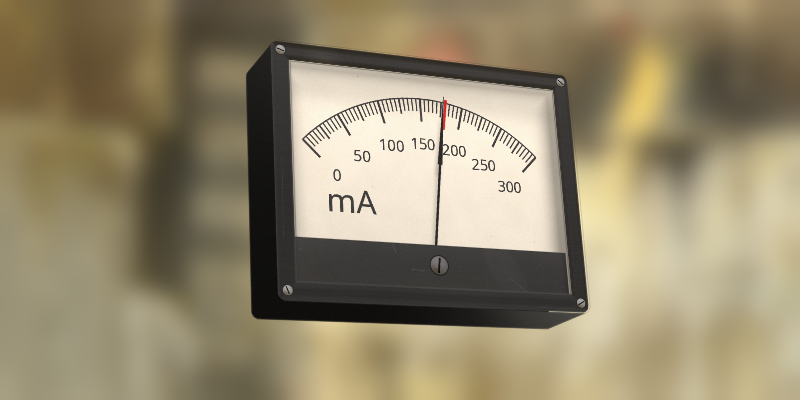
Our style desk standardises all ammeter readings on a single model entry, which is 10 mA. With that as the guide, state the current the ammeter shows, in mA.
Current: 175 mA
